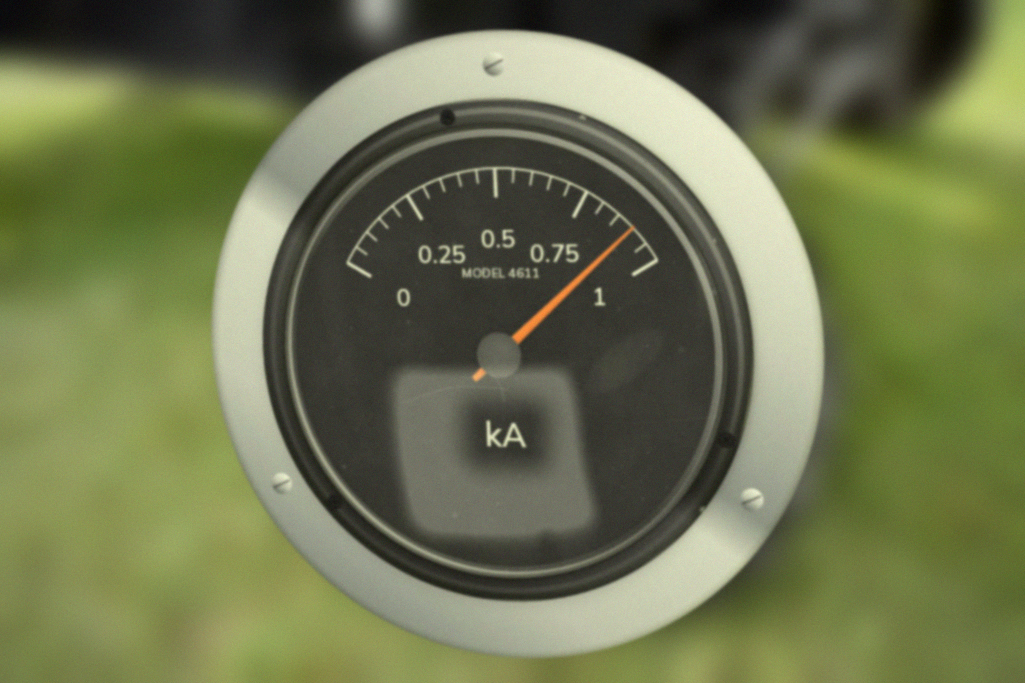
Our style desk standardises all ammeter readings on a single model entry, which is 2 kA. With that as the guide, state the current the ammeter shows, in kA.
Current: 0.9 kA
